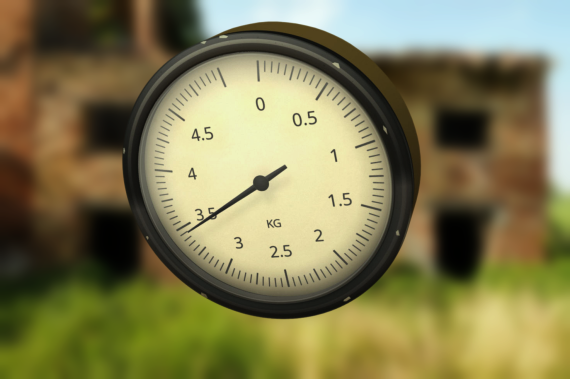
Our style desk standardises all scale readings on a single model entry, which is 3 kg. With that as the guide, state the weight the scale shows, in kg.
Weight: 3.45 kg
